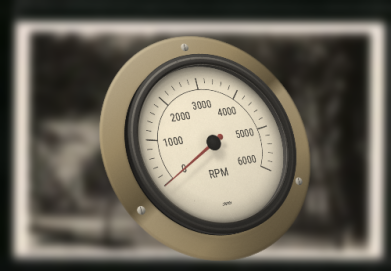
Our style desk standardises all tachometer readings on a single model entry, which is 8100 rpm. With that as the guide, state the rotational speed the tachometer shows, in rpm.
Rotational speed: 0 rpm
